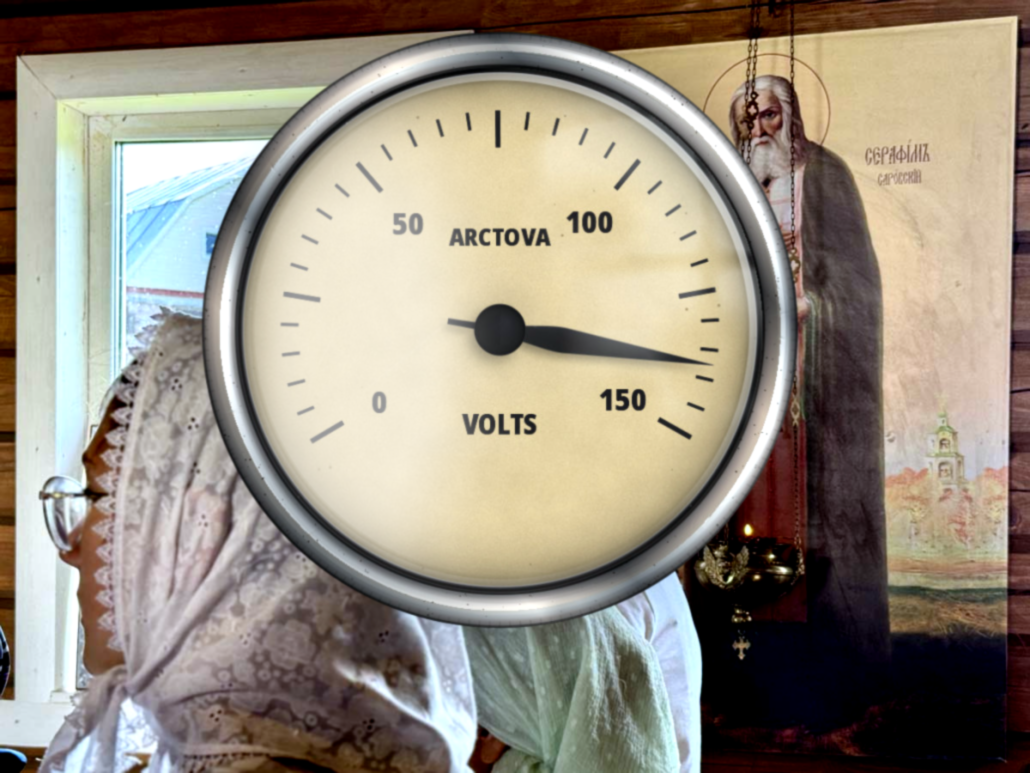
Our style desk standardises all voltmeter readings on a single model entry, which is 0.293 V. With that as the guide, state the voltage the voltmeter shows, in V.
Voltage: 137.5 V
